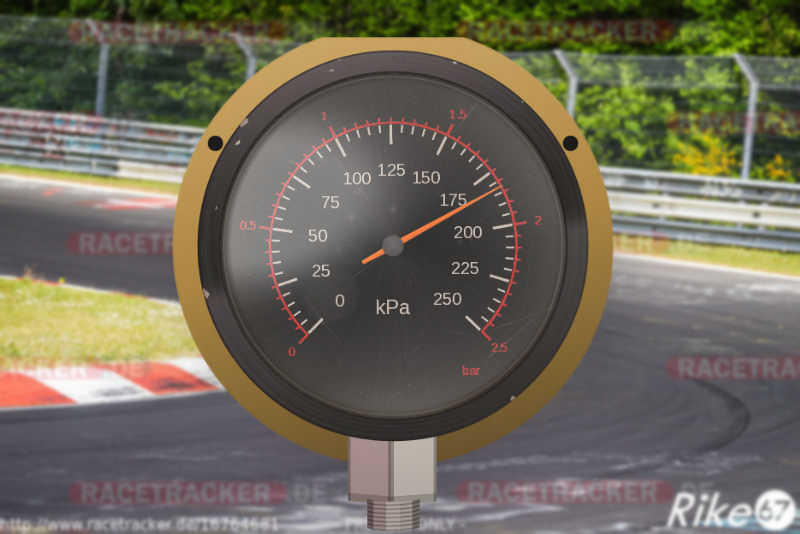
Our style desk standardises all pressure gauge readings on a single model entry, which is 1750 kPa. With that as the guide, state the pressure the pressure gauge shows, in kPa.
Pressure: 182.5 kPa
